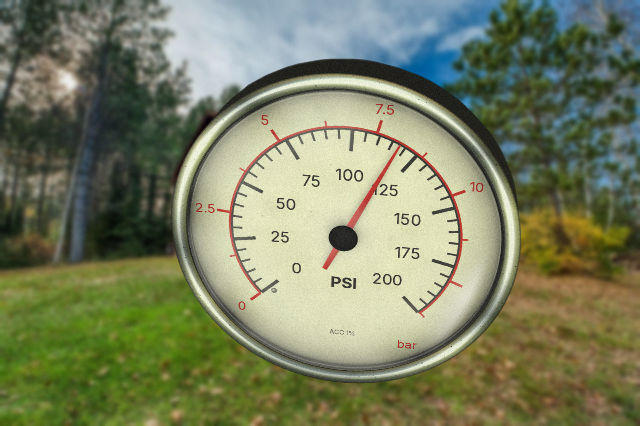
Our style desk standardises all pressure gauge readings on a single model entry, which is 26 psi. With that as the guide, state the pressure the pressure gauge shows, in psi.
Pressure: 117.5 psi
